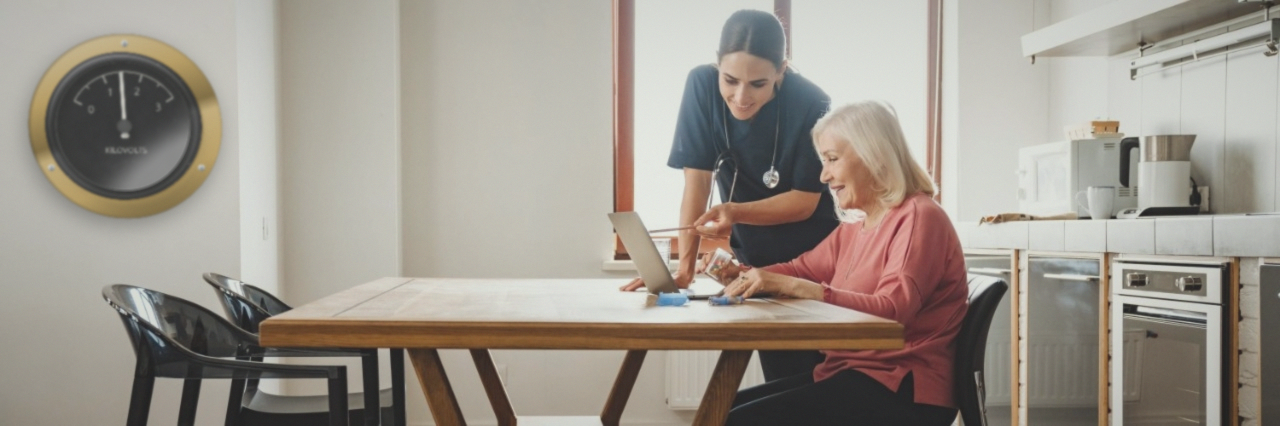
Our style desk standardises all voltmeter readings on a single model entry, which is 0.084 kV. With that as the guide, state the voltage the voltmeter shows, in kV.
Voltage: 1.5 kV
